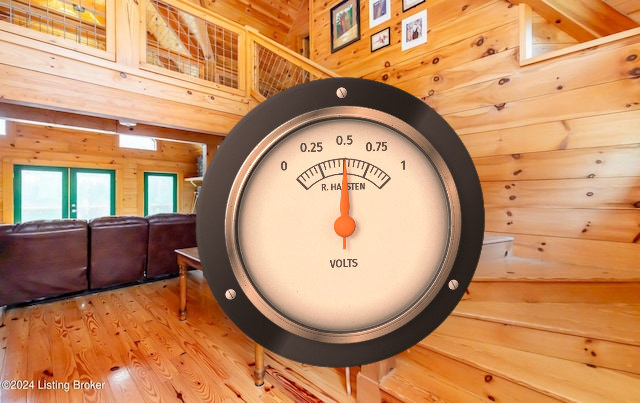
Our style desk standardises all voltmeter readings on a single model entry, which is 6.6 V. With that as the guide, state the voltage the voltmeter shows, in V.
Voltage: 0.5 V
